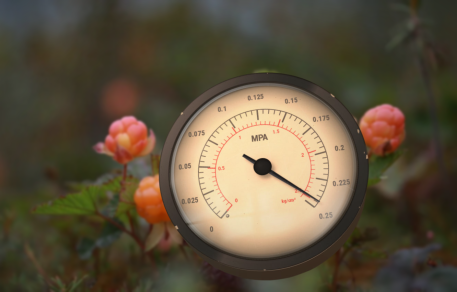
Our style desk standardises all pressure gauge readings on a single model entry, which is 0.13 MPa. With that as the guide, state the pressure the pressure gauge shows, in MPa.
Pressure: 0.245 MPa
